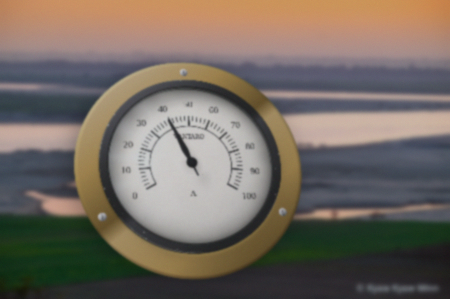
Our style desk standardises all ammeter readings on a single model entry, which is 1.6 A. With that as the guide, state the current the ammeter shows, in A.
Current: 40 A
